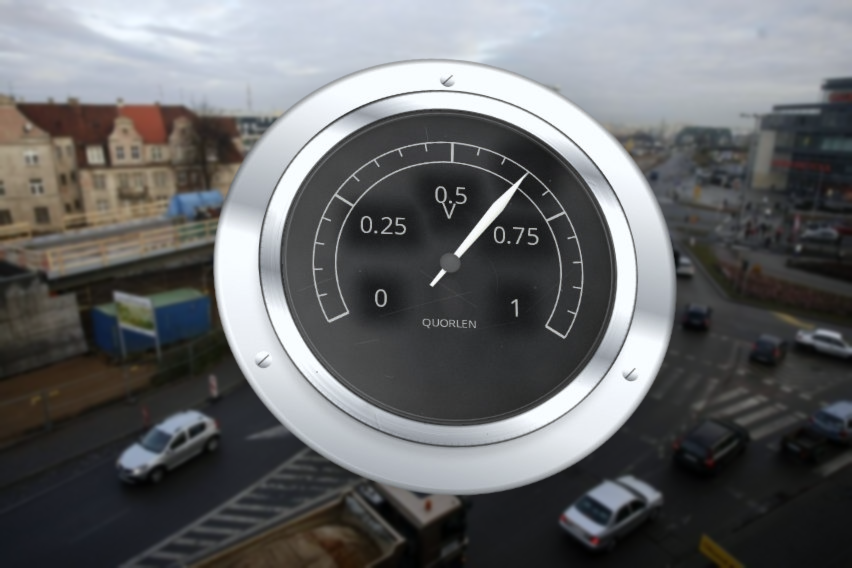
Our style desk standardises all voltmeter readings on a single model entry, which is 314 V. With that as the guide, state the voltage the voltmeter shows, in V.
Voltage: 0.65 V
